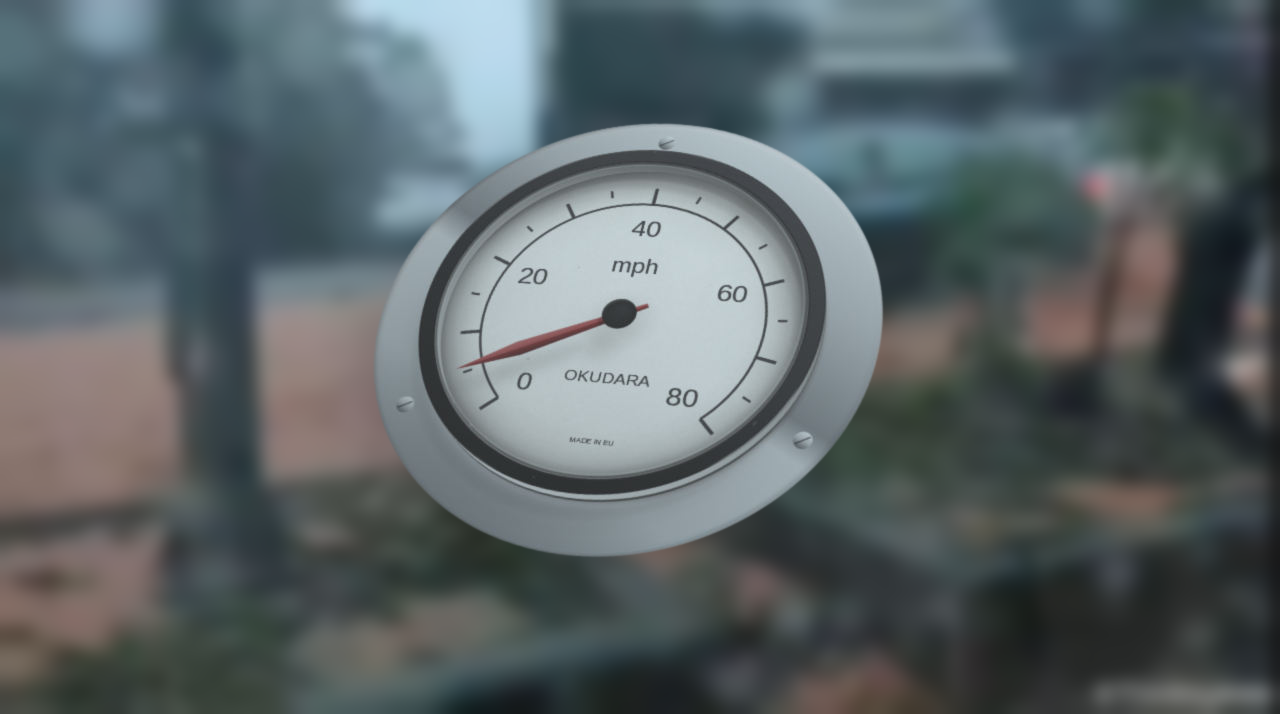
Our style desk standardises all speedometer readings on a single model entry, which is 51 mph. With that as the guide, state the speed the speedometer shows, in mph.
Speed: 5 mph
